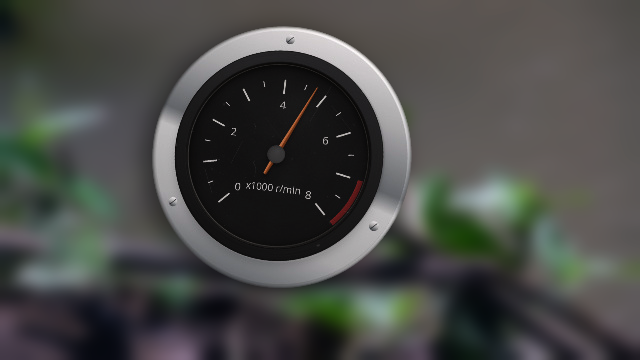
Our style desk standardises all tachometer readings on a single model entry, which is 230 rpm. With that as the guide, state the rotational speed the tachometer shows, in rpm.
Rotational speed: 4750 rpm
